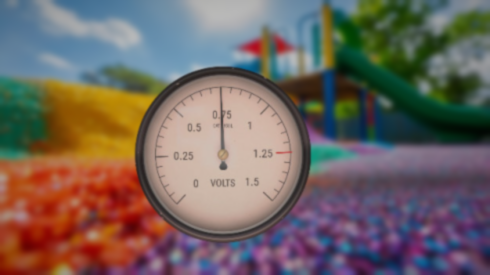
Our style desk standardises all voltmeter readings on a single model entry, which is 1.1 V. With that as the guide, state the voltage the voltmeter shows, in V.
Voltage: 0.75 V
